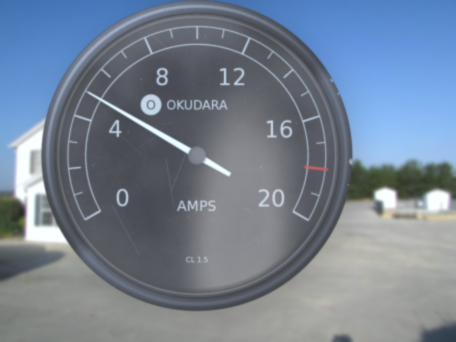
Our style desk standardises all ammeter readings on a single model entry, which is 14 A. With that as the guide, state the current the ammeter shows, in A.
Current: 5 A
